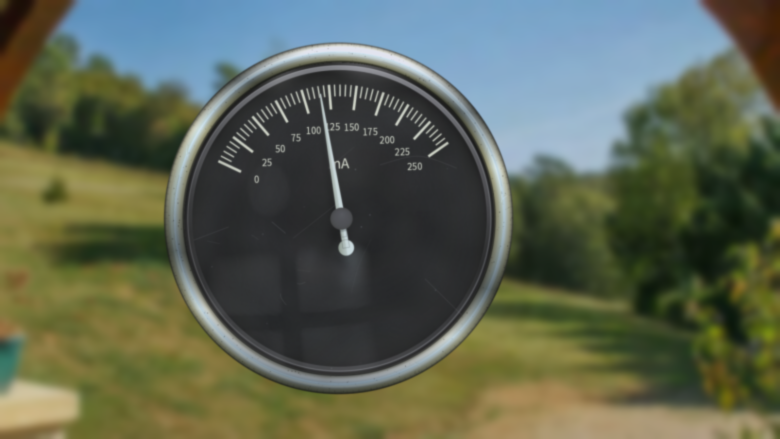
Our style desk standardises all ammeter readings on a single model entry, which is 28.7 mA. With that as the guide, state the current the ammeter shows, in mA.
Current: 115 mA
